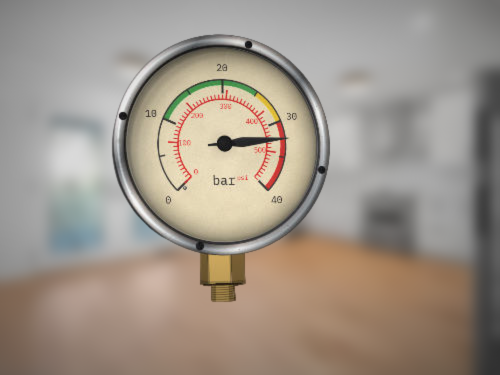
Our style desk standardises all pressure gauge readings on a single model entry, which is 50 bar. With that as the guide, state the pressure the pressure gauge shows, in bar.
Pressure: 32.5 bar
